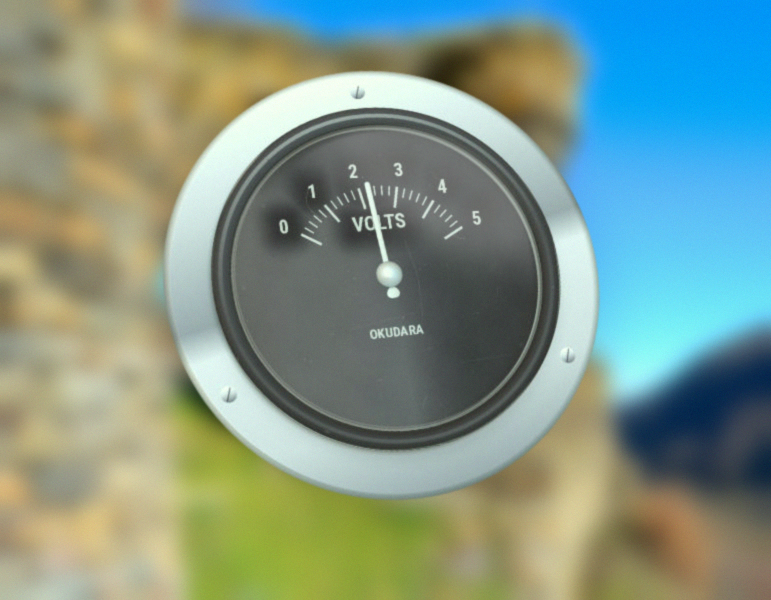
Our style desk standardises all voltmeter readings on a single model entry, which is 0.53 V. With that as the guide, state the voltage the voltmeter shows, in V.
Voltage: 2.2 V
